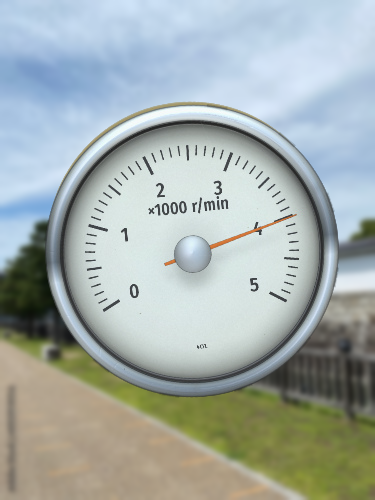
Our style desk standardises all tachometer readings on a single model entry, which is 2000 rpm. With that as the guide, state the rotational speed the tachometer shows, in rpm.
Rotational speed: 4000 rpm
